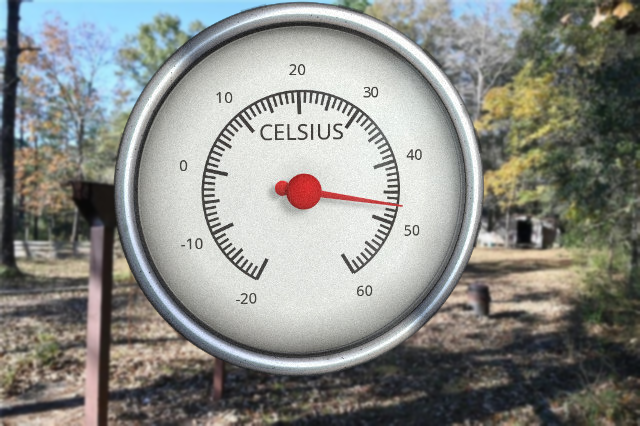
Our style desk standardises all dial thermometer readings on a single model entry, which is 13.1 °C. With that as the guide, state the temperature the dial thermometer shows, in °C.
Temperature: 47 °C
